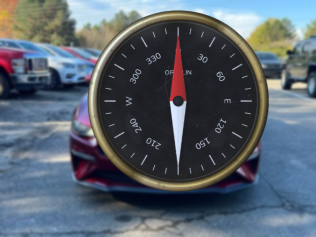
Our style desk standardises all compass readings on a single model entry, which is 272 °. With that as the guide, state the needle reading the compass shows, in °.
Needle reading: 0 °
